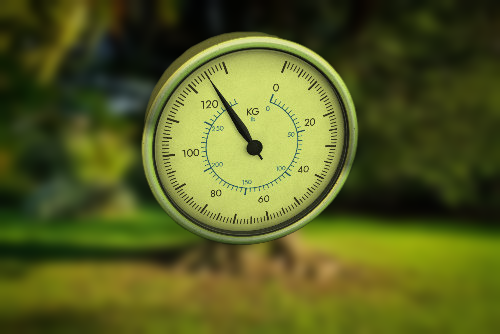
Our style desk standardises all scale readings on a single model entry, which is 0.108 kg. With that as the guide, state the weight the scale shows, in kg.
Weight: 125 kg
